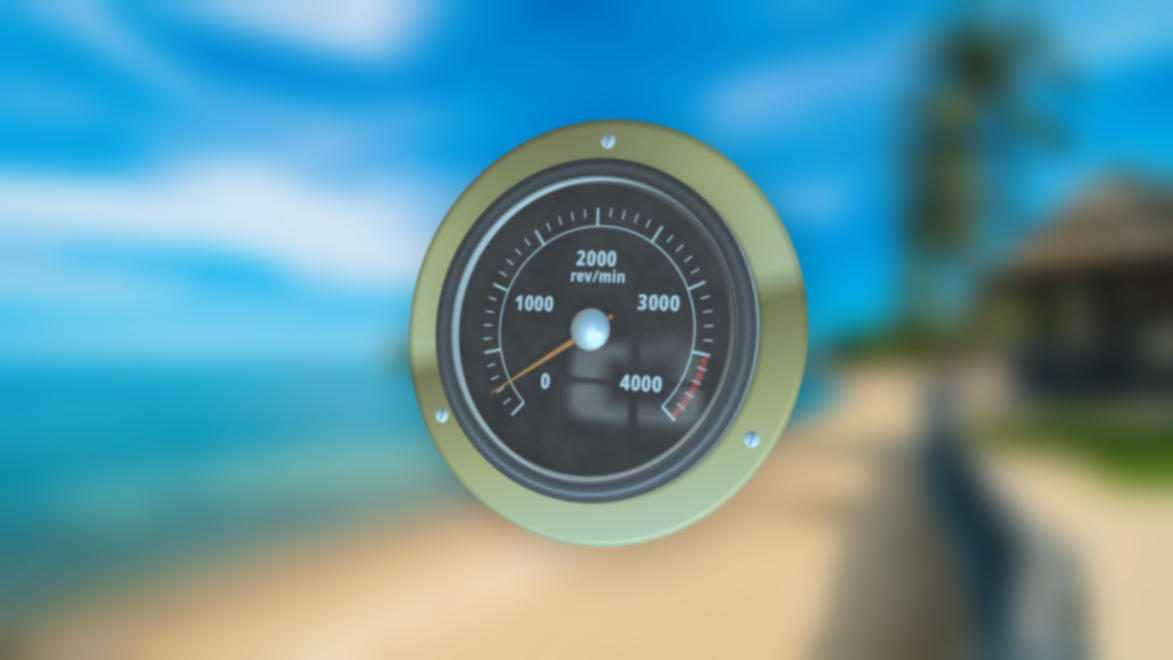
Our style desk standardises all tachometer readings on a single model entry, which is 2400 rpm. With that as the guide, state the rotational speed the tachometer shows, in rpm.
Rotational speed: 200 rpm
